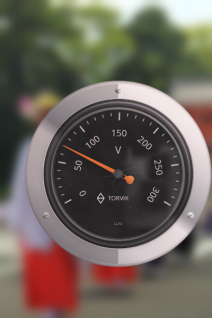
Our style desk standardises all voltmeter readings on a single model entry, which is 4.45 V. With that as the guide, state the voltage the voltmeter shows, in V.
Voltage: 70 V
